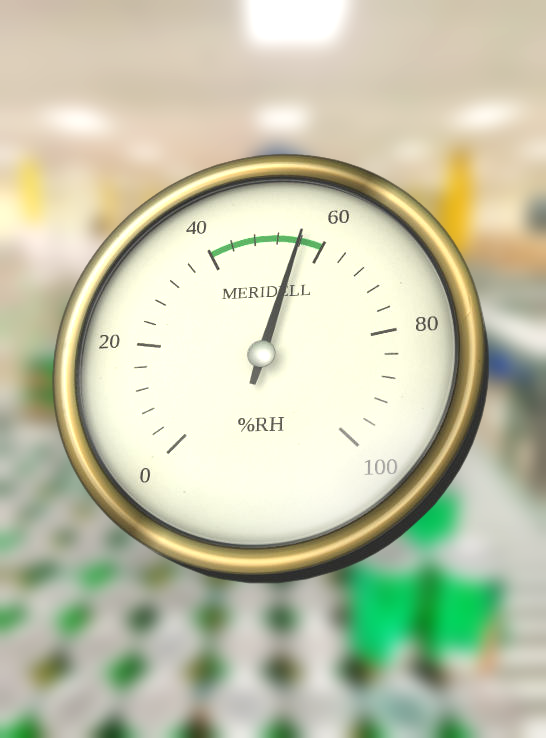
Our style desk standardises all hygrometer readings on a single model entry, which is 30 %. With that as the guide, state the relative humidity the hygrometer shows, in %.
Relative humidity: 56 %
